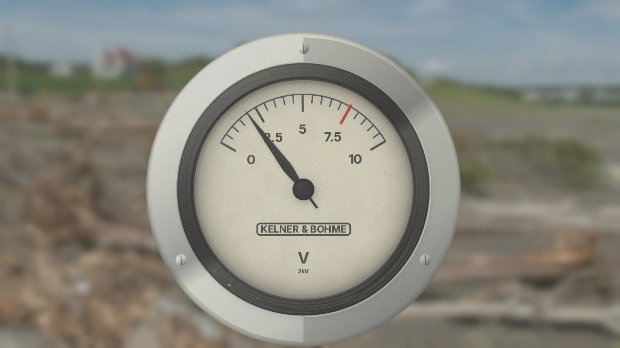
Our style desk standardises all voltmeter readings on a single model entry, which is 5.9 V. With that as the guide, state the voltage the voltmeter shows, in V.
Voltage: 2 V
